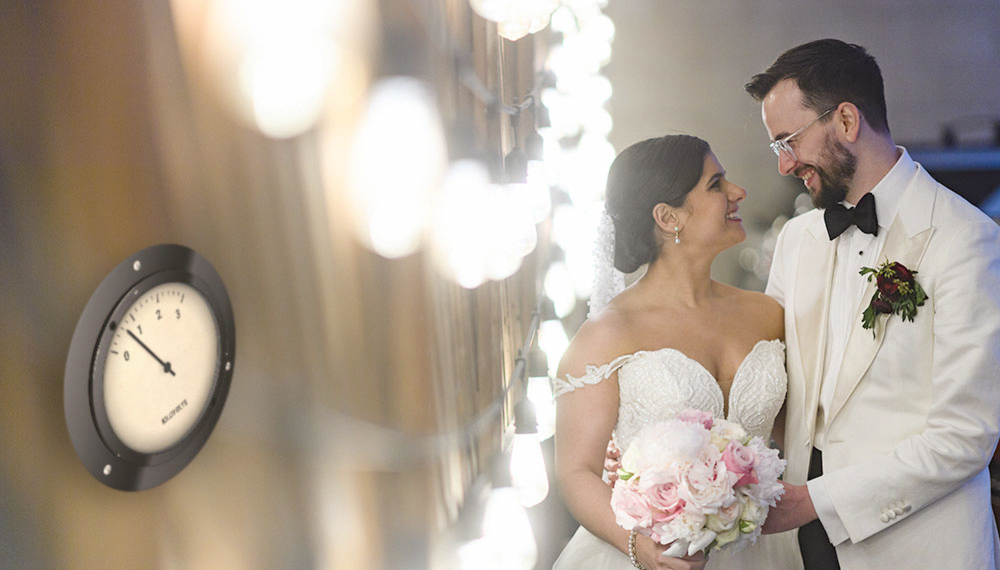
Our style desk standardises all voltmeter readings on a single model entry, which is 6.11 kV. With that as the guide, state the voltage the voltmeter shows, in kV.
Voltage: 0.6 kV
